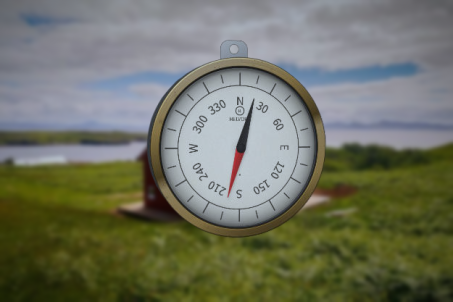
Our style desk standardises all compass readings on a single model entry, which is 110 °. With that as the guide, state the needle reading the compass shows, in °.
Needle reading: 195 °
